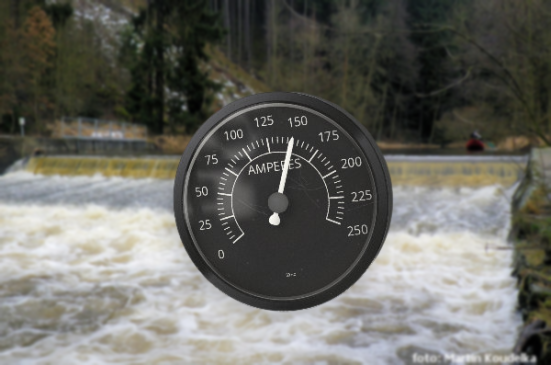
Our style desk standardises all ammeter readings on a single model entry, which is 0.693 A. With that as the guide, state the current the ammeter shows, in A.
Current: 150 A
